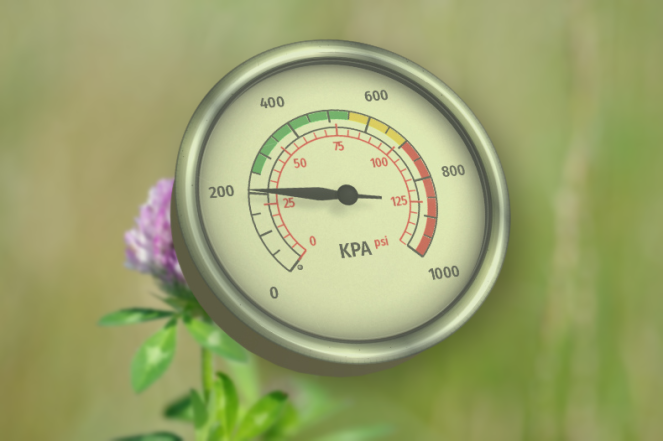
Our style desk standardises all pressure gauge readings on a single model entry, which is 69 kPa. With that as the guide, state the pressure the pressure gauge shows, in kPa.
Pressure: 200 kPa
